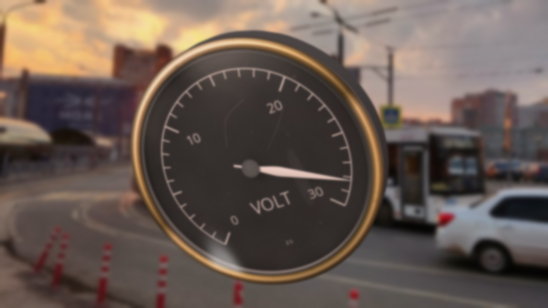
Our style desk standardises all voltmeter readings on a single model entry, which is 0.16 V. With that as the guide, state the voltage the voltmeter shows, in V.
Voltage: 28 V
